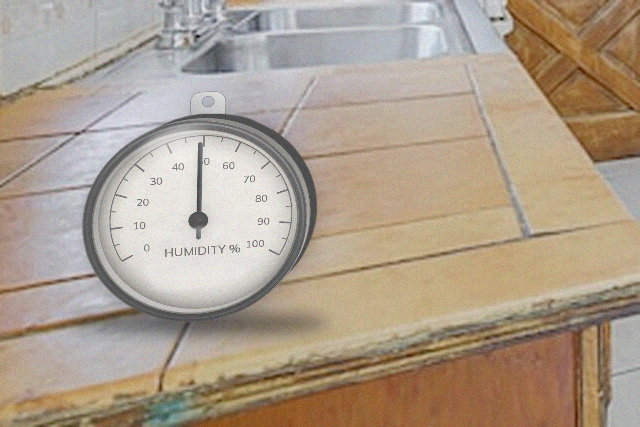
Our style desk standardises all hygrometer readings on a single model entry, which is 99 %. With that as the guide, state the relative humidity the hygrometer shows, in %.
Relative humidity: 50 %
